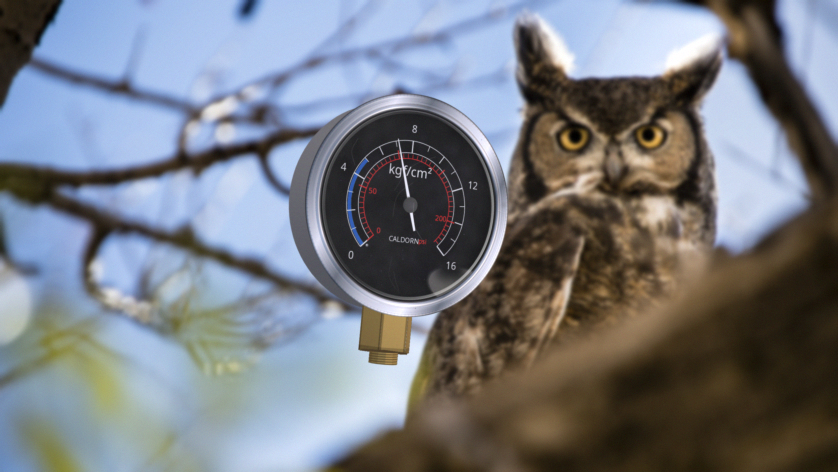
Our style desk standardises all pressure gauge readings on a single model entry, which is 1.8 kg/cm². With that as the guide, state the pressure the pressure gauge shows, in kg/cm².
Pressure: 7 kg/cm²
